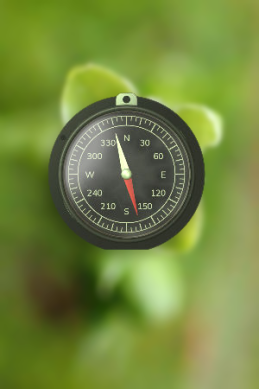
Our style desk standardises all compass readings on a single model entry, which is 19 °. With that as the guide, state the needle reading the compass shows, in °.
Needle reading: 165 °
